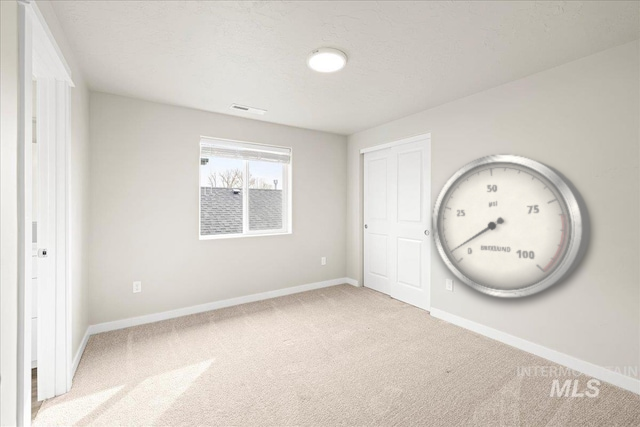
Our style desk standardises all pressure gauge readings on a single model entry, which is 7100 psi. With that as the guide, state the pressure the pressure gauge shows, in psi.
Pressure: 5 psi
